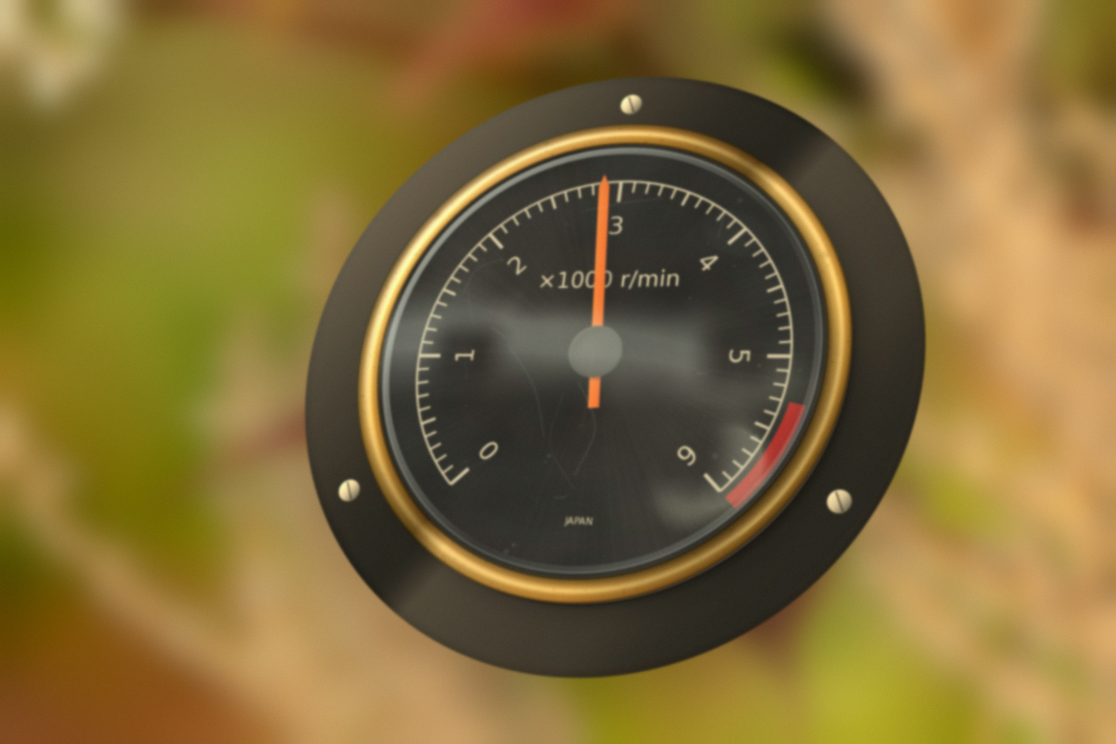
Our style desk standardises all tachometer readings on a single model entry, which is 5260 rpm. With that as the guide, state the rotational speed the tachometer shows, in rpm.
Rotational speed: 2900 rpm
